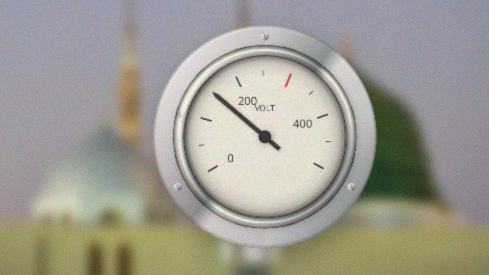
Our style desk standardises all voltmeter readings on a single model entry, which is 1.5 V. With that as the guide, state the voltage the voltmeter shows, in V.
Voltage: 150 V
